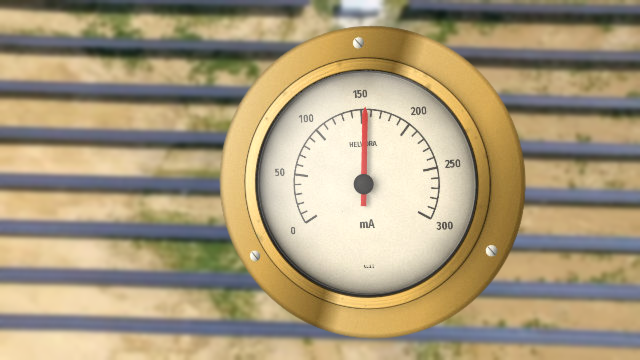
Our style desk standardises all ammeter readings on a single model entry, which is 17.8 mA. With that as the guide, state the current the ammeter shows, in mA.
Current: 155 mA
